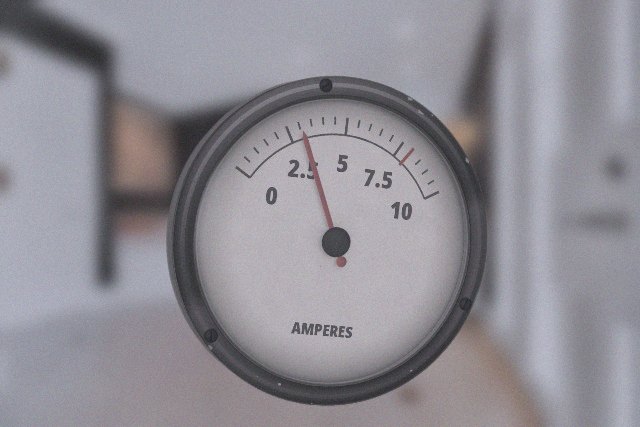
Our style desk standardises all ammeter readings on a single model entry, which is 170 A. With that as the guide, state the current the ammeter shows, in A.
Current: 3 A
